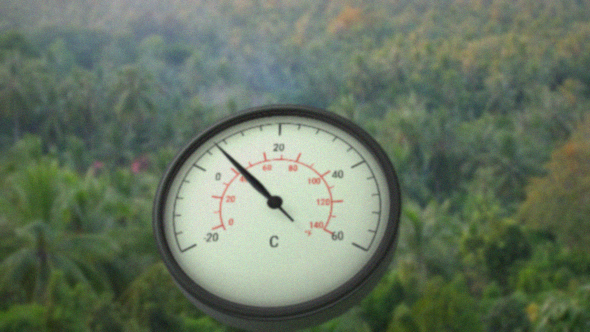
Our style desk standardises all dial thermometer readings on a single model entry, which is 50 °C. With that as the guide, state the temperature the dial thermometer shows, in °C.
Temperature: 6 °C
